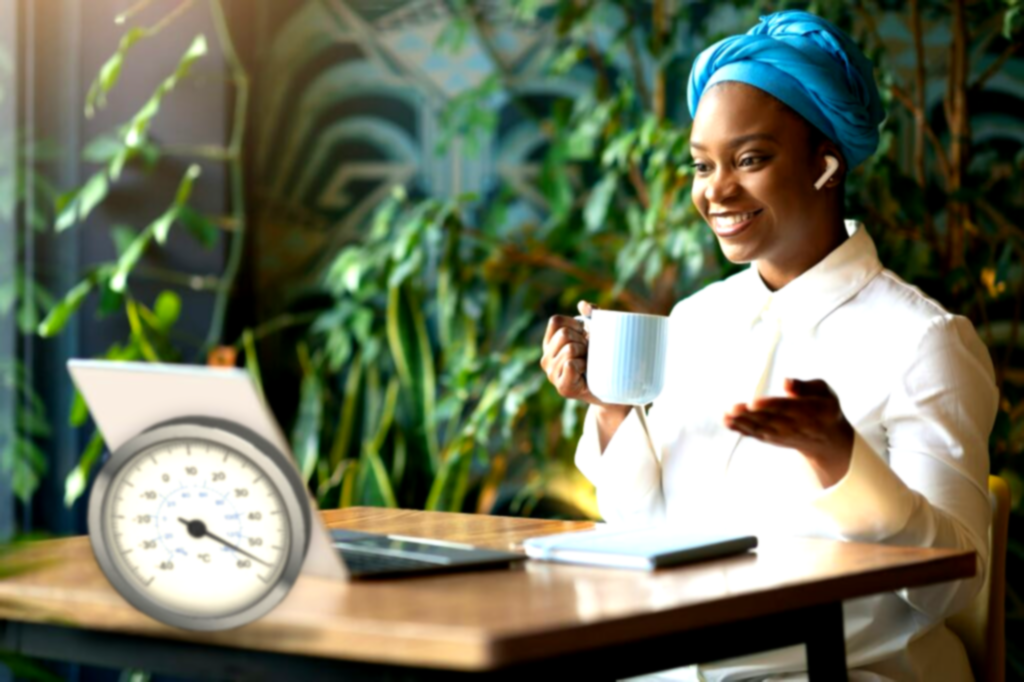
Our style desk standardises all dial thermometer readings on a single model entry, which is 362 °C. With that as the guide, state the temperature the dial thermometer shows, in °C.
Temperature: 55 °C
